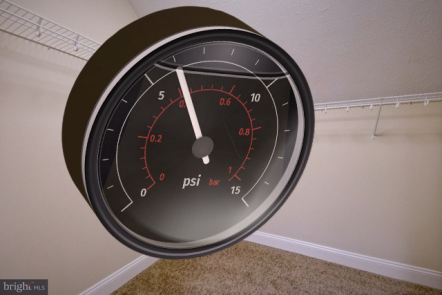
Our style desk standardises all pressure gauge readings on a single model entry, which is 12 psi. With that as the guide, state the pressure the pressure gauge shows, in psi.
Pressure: 6 psi
